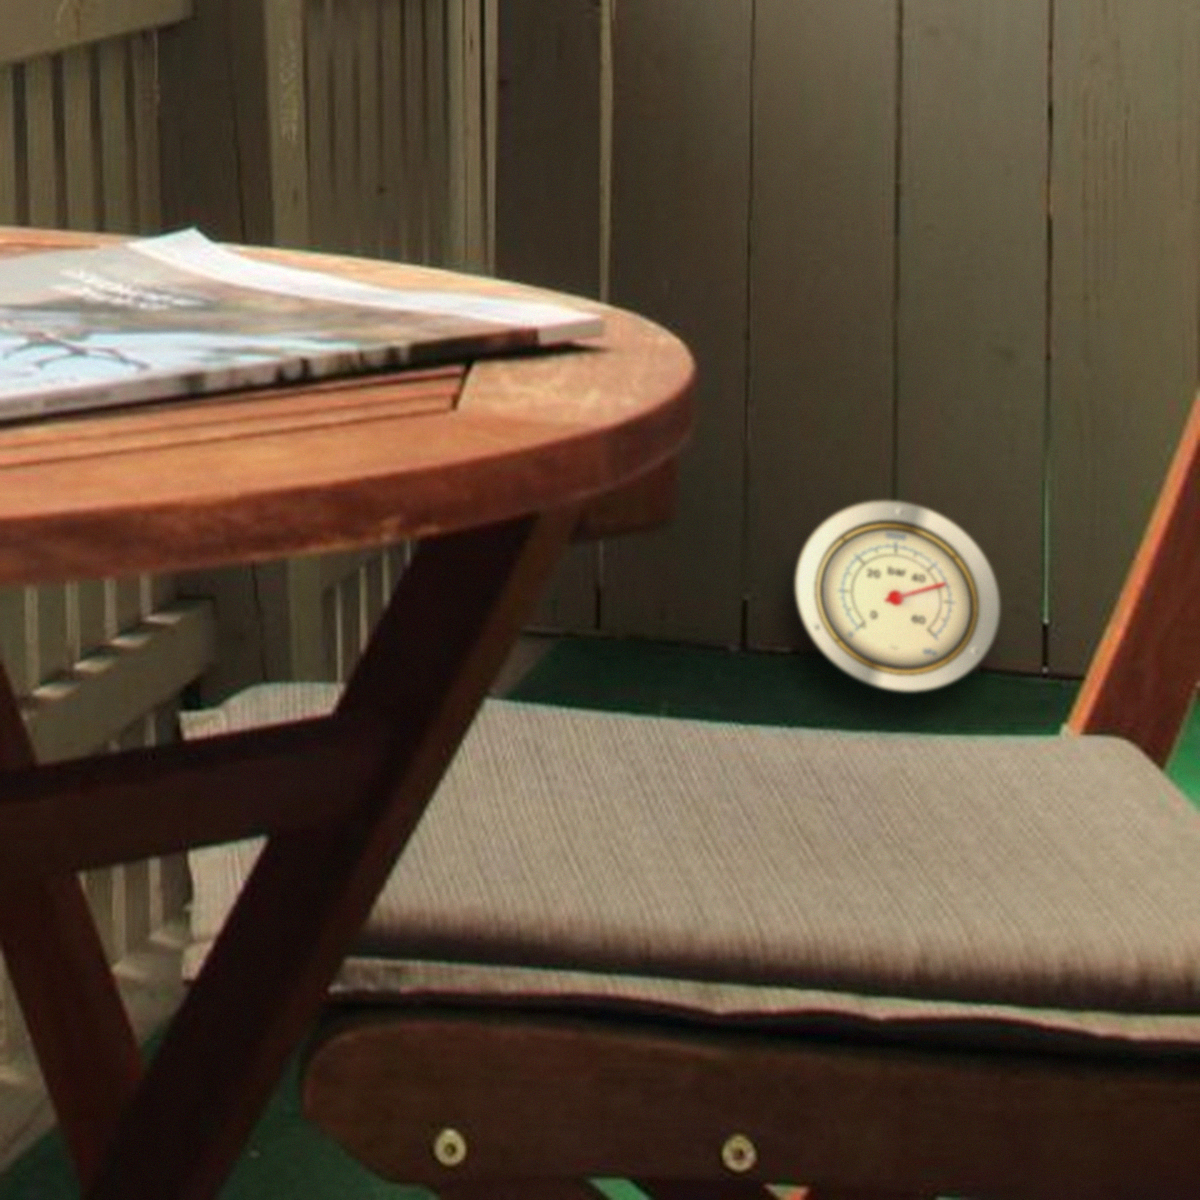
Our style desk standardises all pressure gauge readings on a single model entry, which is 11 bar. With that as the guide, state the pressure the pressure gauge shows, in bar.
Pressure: 45 bar
